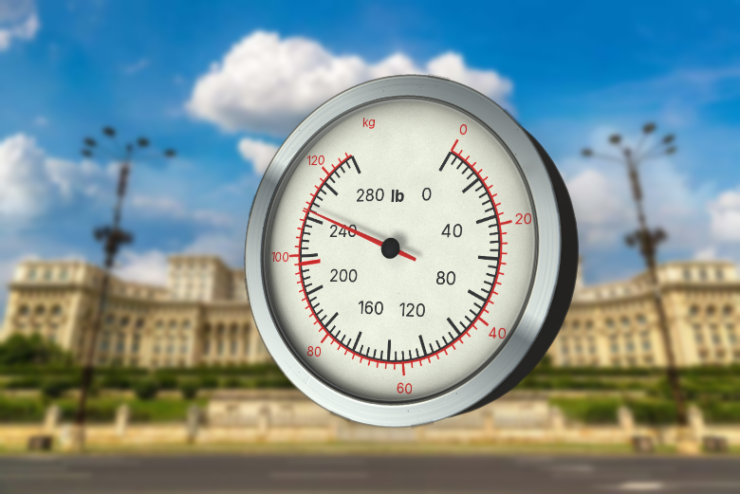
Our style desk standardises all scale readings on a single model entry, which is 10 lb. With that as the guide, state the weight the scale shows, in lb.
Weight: 244 lb
